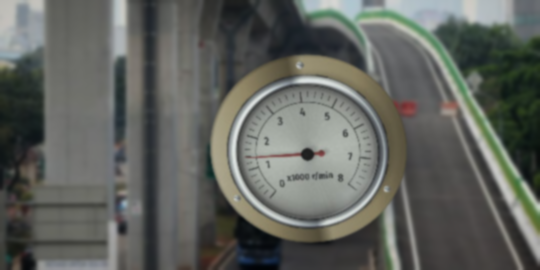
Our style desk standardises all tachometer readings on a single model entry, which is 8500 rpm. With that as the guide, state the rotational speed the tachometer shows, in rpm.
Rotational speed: 1400 rpm
